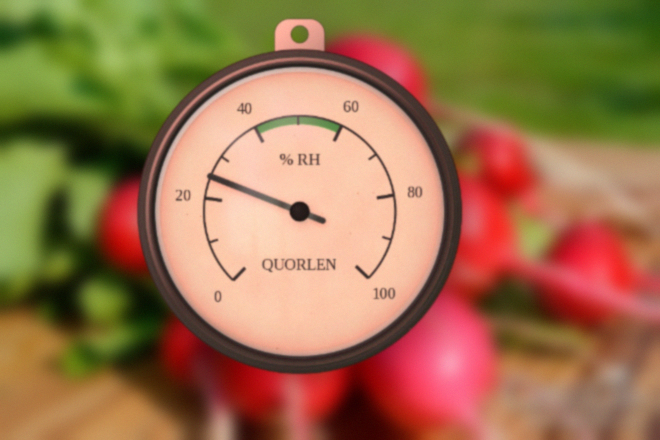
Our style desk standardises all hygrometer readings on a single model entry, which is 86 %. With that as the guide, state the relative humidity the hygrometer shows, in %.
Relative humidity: 25 %
